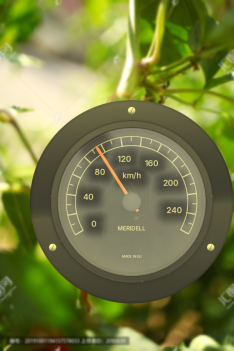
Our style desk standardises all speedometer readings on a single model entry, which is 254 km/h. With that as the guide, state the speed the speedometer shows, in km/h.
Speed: 95 km/h
